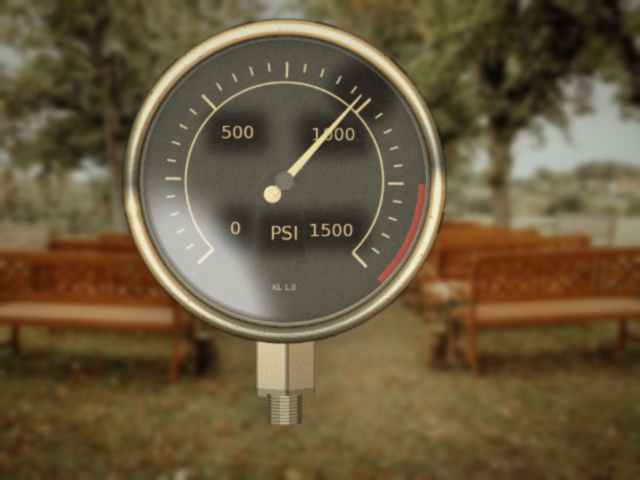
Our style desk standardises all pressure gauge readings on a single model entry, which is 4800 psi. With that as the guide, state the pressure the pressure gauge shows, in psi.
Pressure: 975 psi
